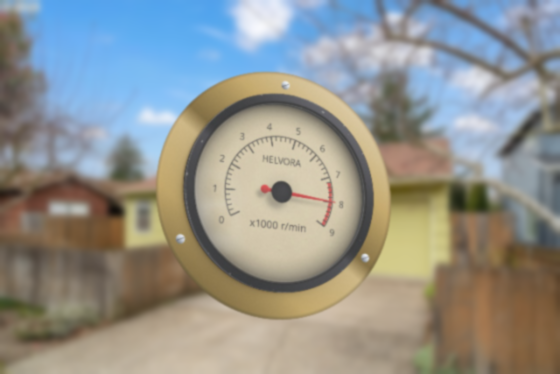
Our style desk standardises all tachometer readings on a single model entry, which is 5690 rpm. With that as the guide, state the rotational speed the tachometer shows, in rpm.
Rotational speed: 8000 rpm
